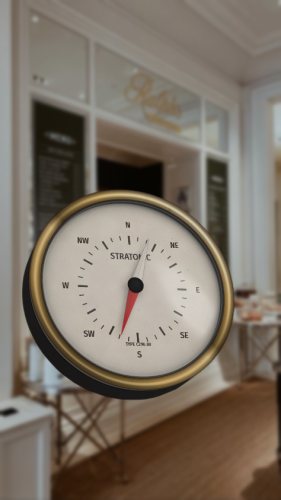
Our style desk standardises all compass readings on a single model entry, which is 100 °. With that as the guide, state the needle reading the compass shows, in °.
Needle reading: 200 °
